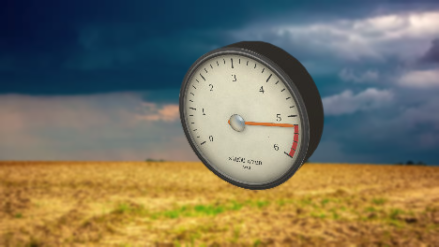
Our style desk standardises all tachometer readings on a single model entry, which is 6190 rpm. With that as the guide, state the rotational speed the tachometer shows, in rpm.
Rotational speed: 5200 rpm
